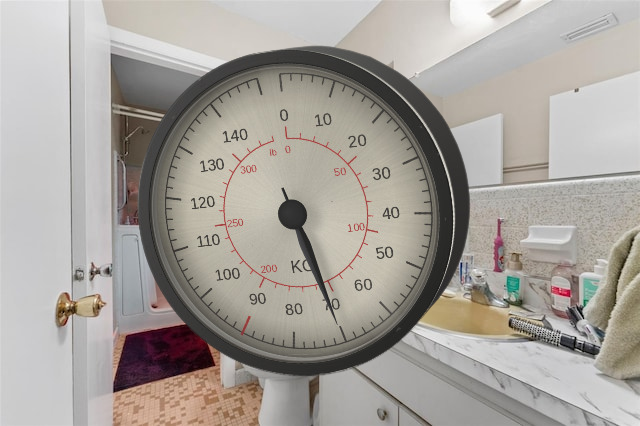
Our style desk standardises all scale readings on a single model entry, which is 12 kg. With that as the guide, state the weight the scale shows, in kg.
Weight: 70 kg
